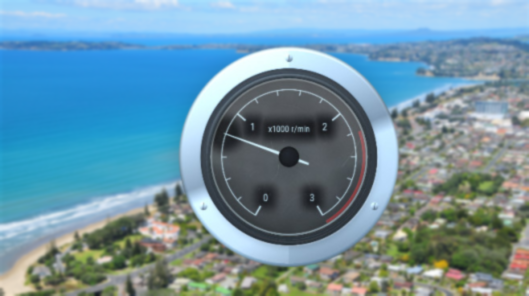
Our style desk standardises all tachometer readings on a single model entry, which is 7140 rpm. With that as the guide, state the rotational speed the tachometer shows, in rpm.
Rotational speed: 800 rpm
